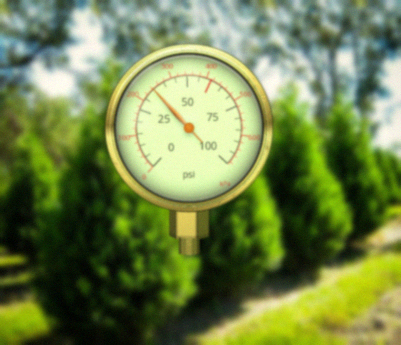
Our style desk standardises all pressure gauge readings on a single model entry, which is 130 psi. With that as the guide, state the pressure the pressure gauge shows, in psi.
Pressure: 35 psi
